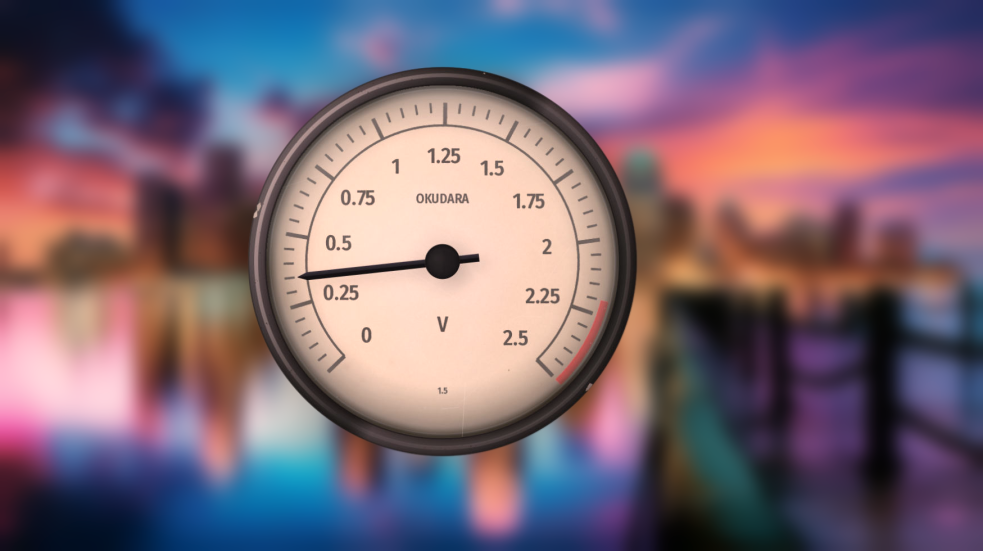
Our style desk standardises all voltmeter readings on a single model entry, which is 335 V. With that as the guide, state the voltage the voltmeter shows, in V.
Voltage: 0.35 V
